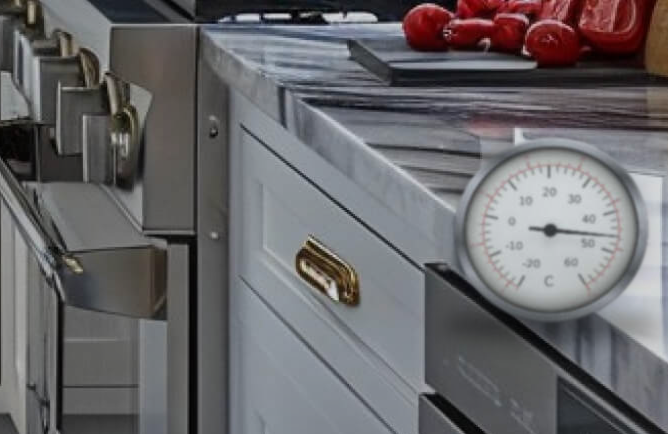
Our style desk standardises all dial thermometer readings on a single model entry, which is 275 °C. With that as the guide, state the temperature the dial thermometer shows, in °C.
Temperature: 46 °C
